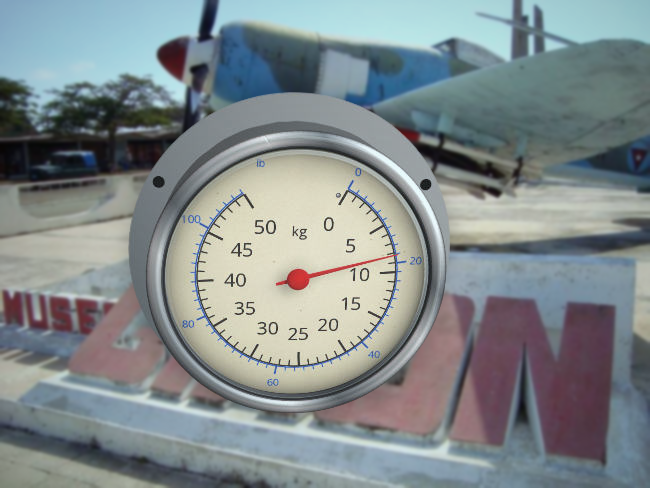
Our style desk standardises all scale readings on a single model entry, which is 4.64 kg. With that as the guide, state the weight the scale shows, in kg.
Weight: 8 kg
